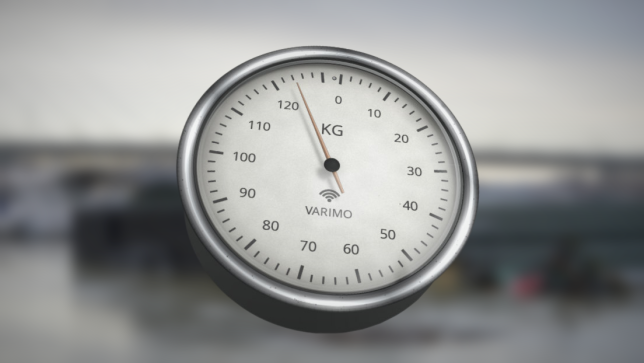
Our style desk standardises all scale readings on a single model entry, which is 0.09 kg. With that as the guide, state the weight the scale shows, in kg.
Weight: 124 kg
